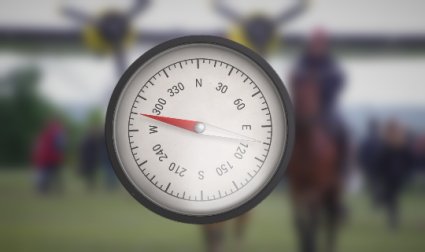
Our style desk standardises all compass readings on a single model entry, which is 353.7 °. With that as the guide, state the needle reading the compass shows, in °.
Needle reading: 285 °
